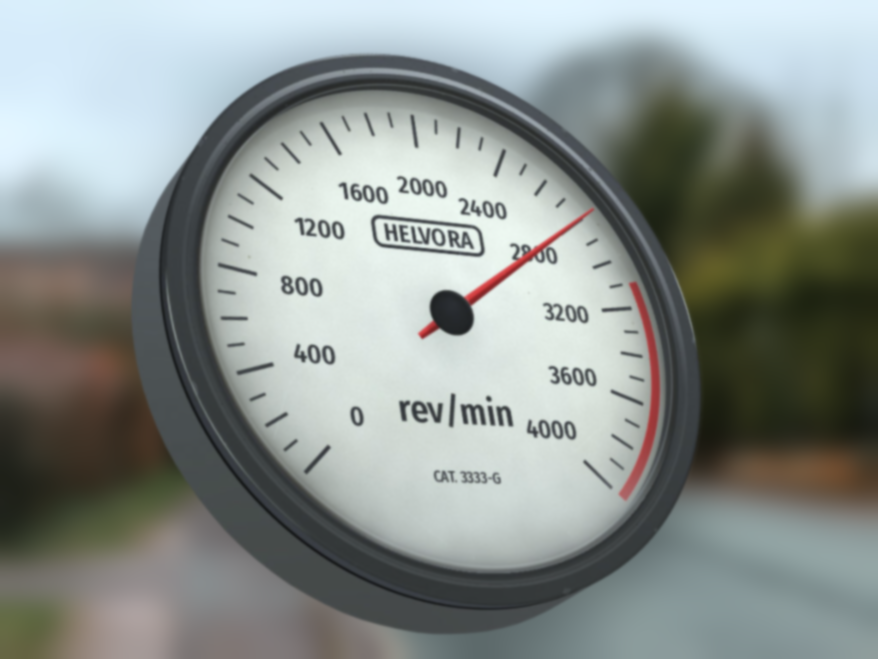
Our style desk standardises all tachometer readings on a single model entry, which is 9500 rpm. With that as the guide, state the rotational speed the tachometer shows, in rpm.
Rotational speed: 2800 rpm
